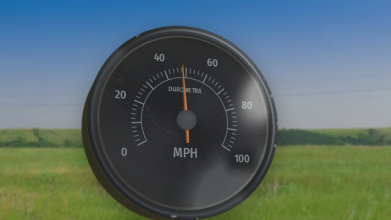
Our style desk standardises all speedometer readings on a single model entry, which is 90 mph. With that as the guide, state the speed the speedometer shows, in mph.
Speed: 48 mph
